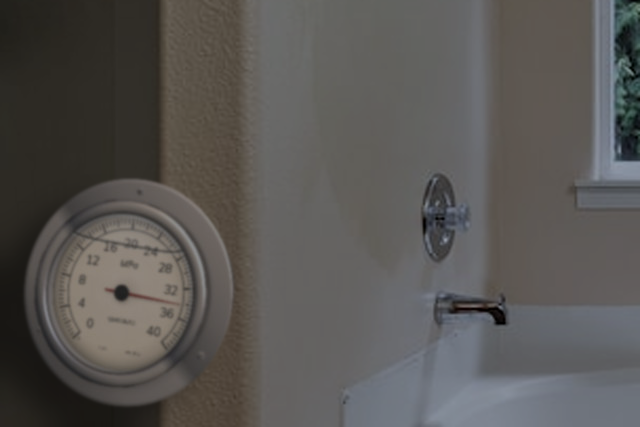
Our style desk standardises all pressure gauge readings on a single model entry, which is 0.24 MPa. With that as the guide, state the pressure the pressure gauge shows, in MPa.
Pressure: 34 MPa
